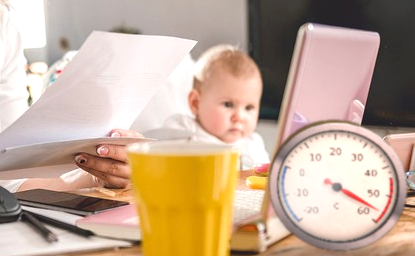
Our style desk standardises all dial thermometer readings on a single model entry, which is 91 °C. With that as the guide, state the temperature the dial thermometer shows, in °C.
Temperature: 56 °C
